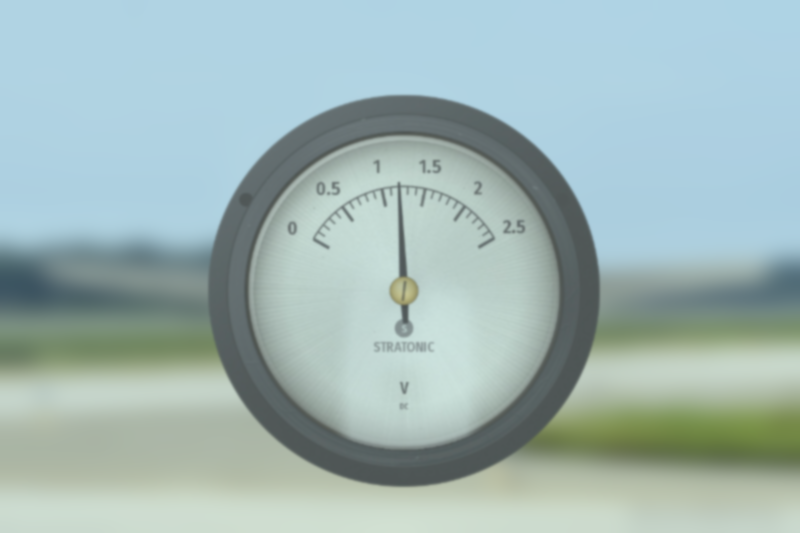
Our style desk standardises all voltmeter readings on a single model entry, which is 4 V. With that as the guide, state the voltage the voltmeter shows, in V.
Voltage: 1.2 V
